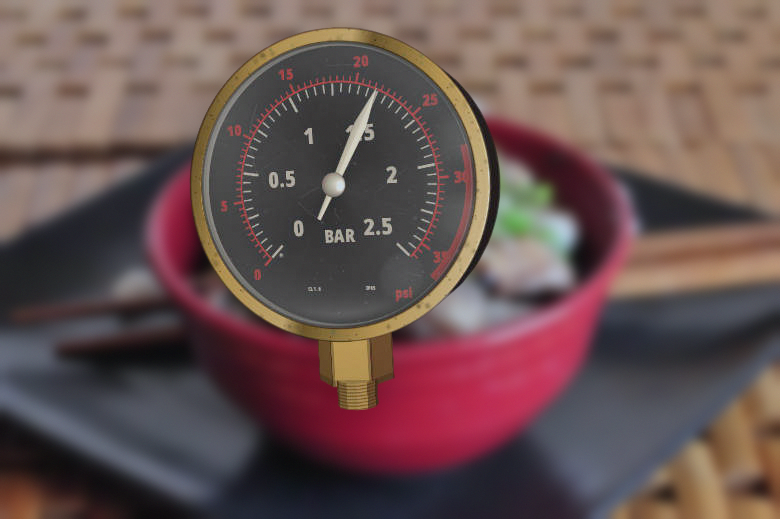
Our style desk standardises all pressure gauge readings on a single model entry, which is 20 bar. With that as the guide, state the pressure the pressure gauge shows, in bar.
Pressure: 1.5 bar
